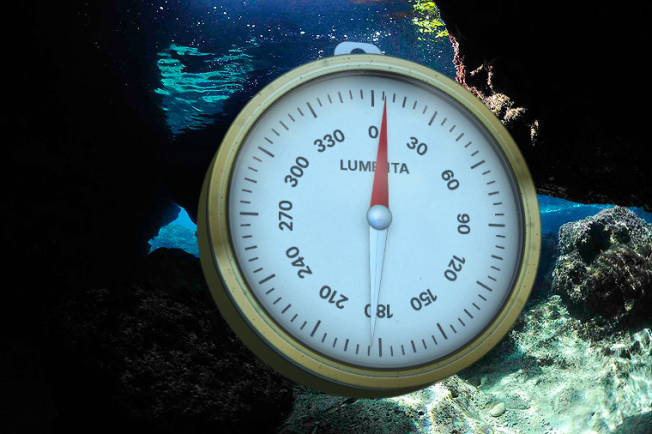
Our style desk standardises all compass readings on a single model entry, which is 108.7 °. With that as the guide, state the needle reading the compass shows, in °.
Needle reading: 5 °
